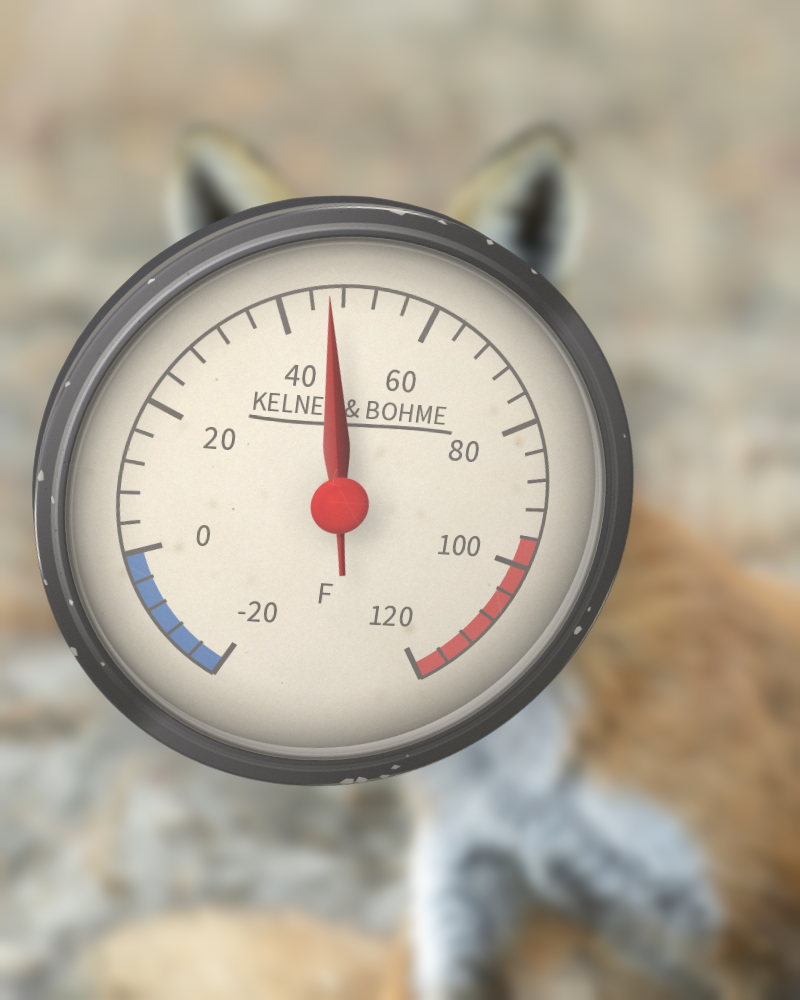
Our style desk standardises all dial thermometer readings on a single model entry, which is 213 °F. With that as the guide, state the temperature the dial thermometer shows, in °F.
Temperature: 46 °F
